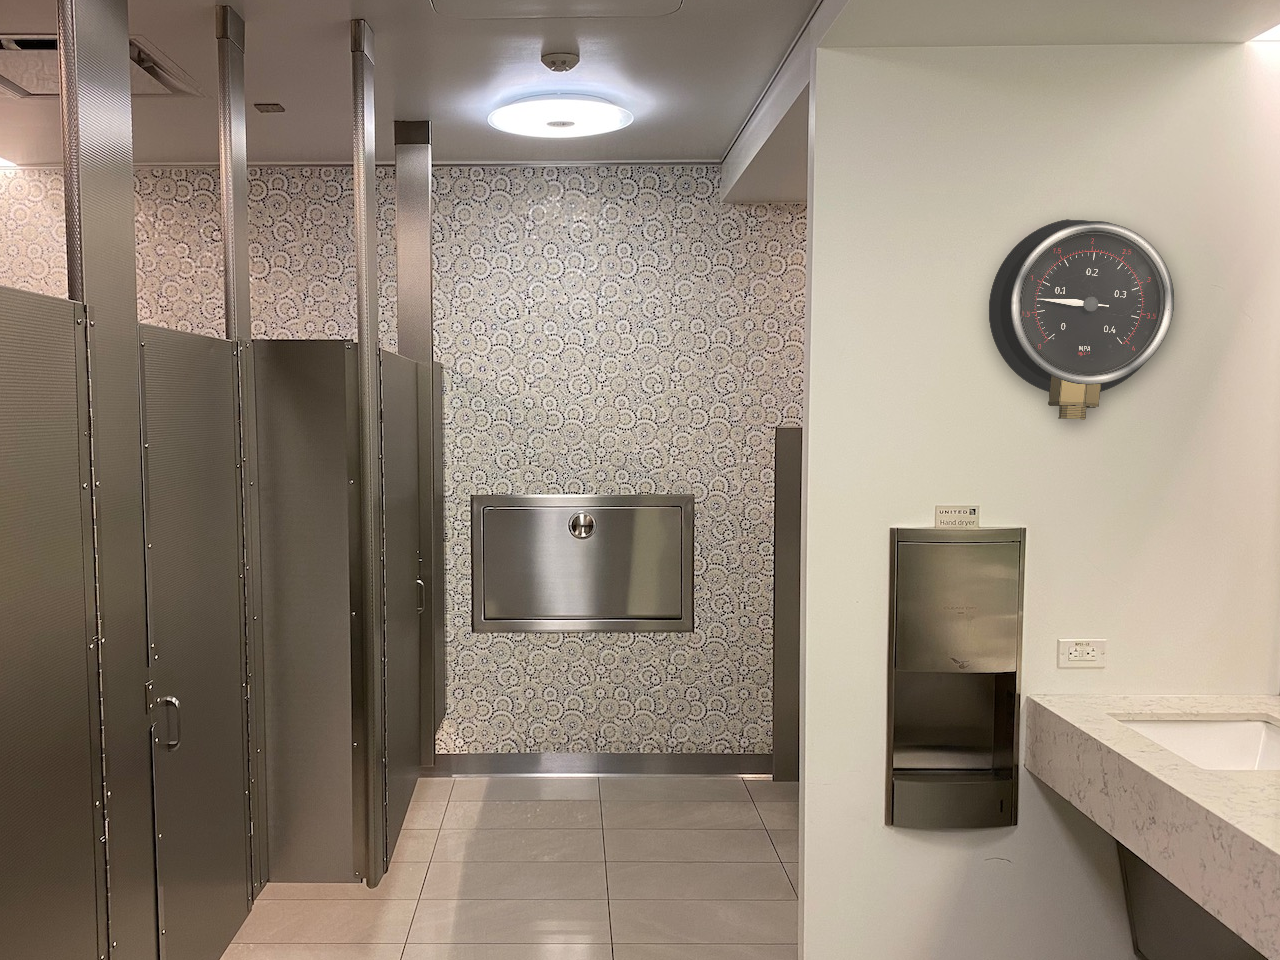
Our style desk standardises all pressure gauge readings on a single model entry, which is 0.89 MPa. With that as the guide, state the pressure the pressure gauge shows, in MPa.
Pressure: 0.07 MPa
